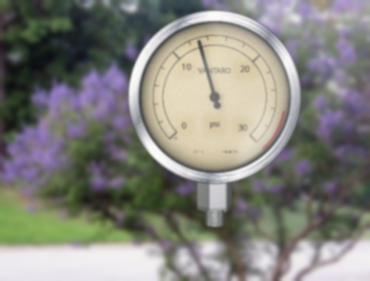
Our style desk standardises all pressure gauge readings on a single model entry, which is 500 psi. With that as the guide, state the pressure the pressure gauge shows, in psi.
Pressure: 13 psi
